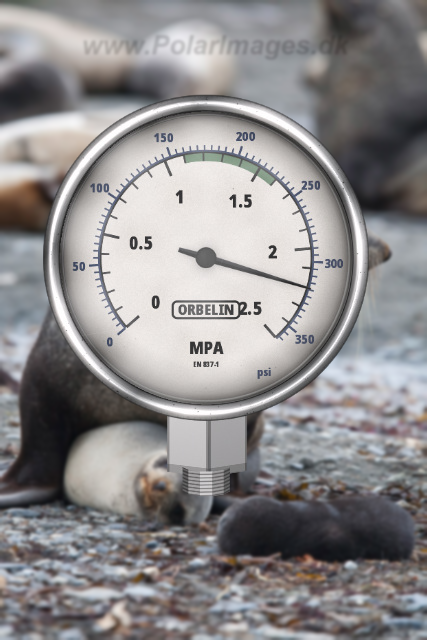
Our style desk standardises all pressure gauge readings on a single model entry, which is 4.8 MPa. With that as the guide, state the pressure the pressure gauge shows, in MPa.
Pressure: 2.2 MPa
